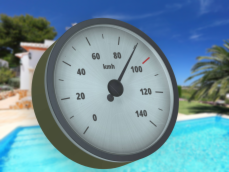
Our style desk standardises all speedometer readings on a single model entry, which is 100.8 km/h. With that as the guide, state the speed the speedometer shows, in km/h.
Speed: 90 km/h
